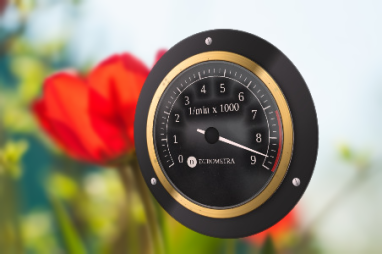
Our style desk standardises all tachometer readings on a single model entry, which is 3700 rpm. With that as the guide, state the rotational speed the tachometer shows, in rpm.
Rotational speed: 8600 rpm
